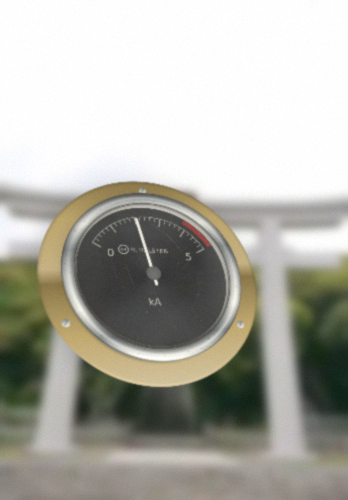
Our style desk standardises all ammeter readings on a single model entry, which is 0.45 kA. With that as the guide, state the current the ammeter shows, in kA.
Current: 2 kA
